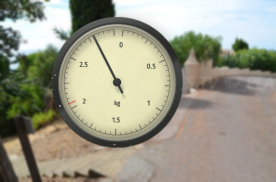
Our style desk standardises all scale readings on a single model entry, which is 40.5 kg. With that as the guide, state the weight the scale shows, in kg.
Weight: 2.8 kg
